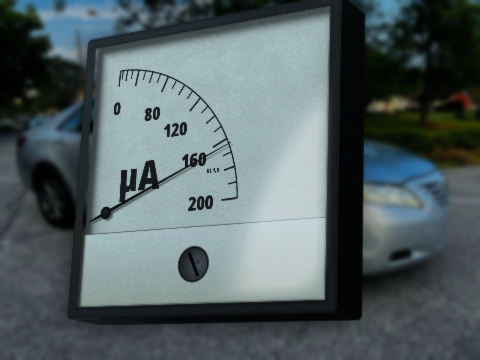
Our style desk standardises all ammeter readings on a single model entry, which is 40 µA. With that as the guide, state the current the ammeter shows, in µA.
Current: 165 µA
